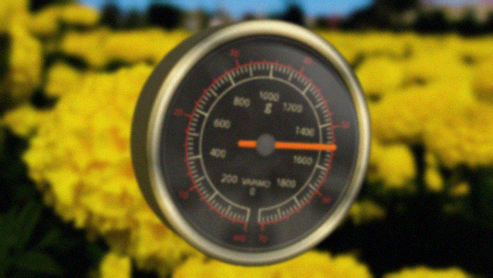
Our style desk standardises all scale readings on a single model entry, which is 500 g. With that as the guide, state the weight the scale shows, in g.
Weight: 1500 g
